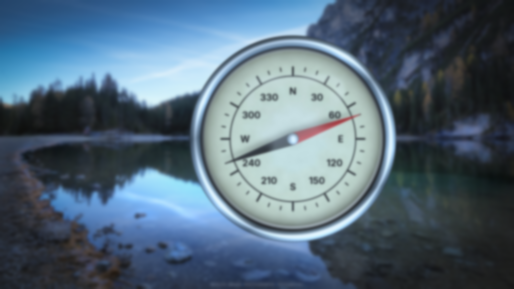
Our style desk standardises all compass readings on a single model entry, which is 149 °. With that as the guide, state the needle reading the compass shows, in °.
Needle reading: 70 °
